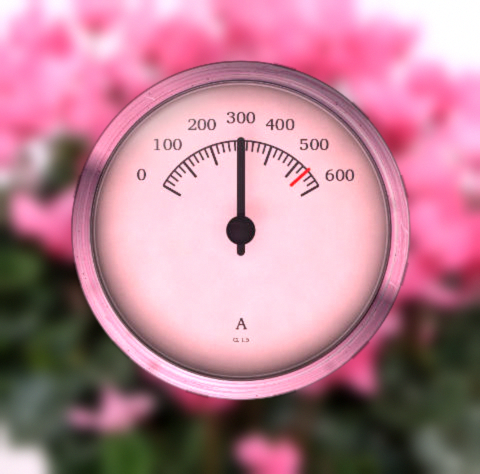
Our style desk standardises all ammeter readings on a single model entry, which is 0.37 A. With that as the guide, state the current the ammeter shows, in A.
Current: 300 A
